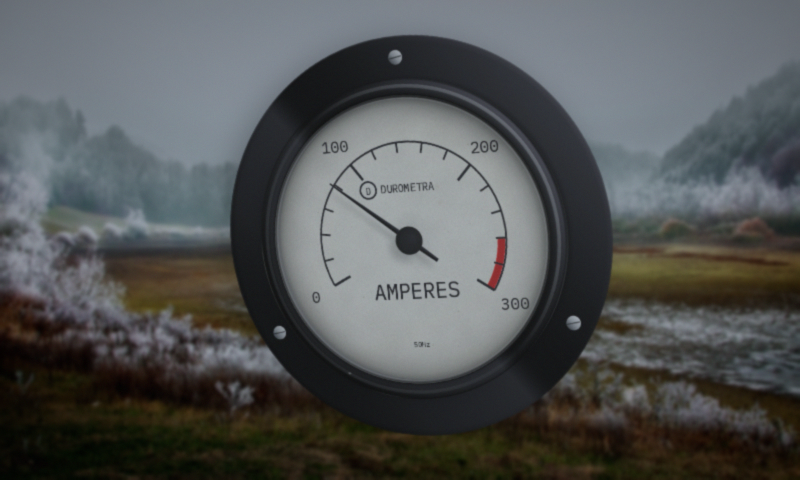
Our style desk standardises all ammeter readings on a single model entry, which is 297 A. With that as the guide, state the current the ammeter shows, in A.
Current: 80 A
